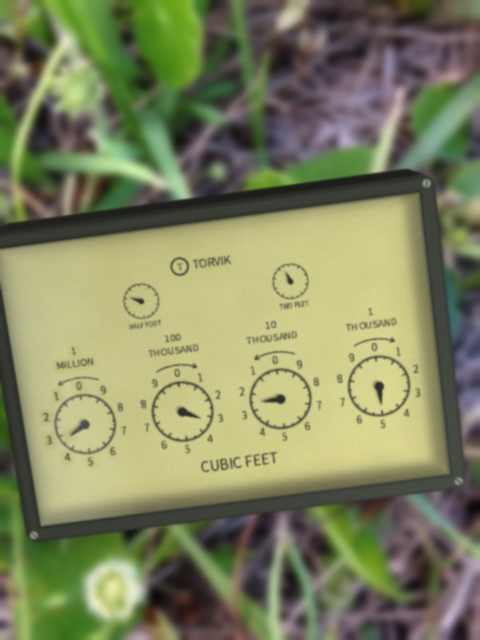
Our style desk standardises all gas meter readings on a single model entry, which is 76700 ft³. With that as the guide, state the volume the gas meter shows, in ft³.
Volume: 332500 ft³
